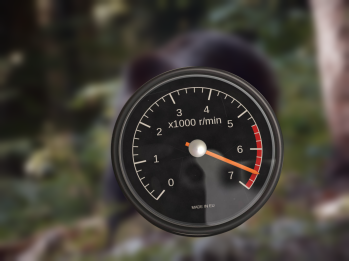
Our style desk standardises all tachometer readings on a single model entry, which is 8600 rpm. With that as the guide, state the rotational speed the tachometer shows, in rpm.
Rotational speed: 6600 rpm
